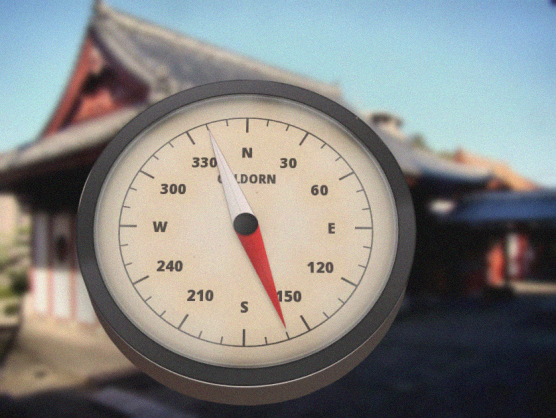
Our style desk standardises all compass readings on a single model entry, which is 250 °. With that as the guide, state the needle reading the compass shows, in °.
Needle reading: 160 °
